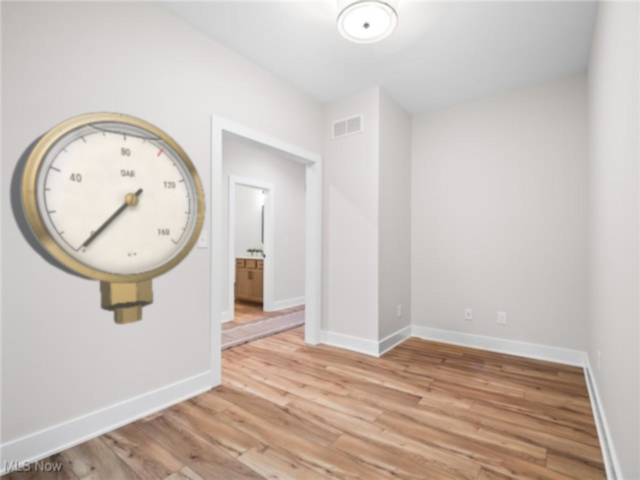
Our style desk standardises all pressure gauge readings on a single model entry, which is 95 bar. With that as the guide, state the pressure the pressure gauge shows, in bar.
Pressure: 0 bar
